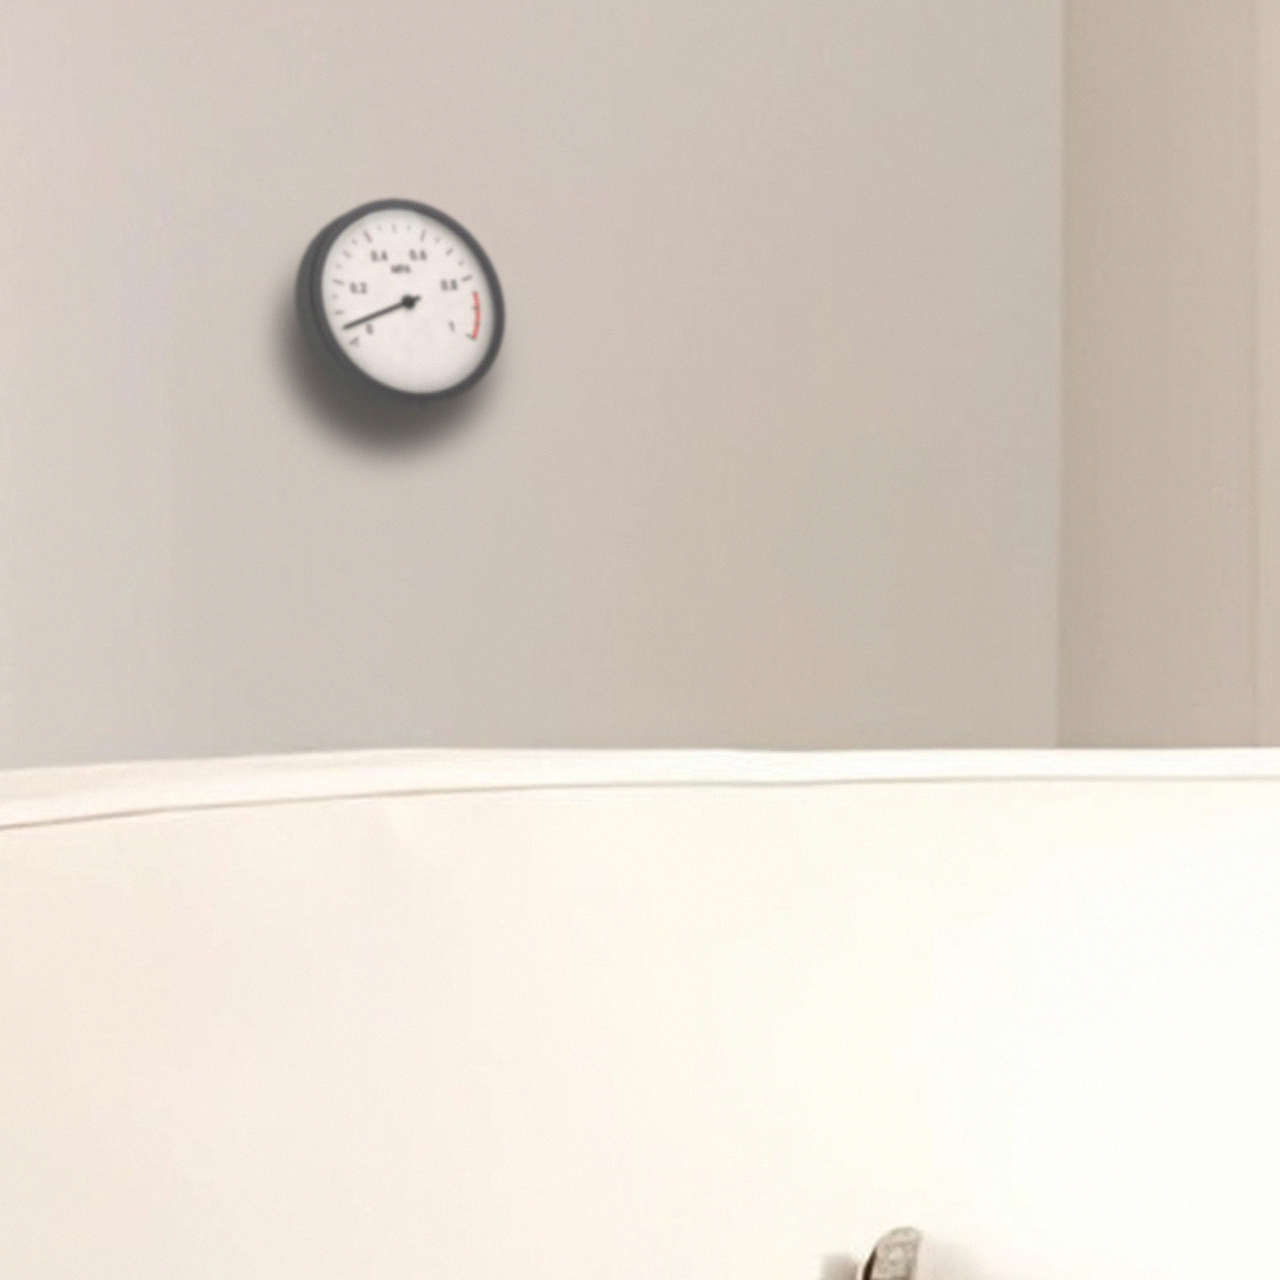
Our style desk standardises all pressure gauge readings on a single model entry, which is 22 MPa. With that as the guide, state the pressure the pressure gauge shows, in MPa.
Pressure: 0.05 MPa
